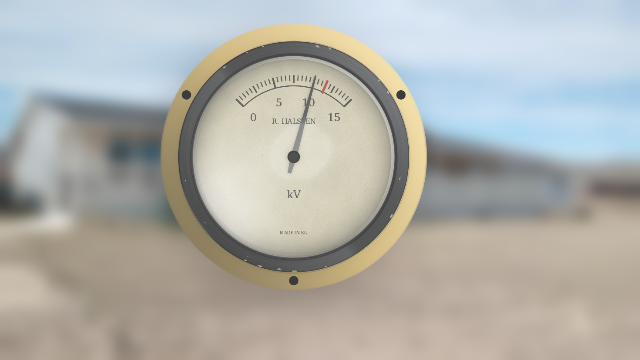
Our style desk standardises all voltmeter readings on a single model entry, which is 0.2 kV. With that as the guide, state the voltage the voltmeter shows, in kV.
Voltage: 10 kV
